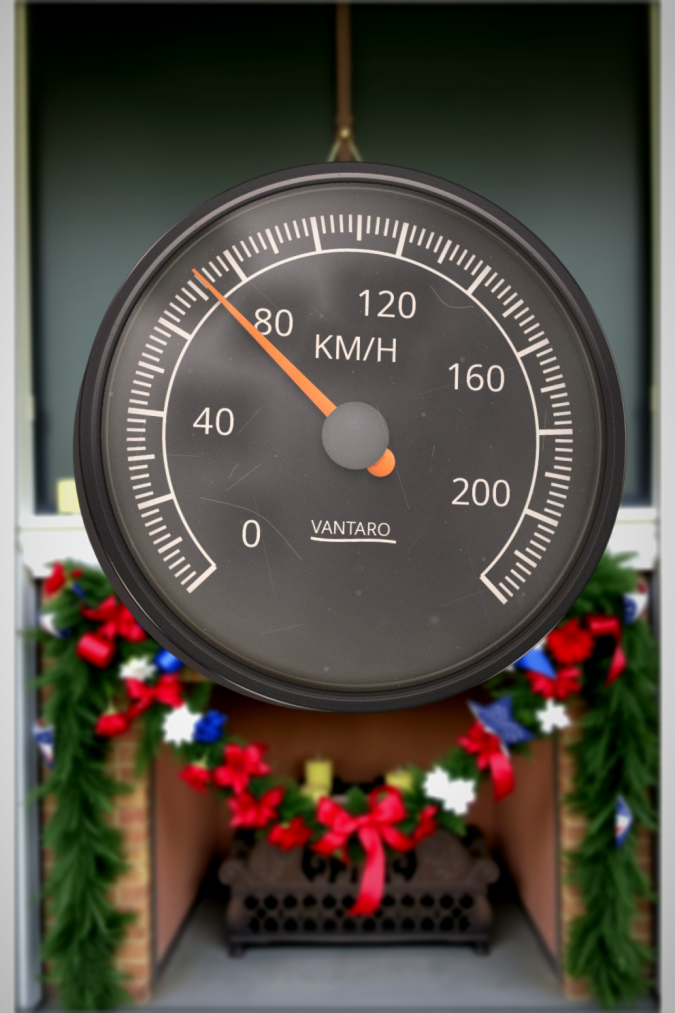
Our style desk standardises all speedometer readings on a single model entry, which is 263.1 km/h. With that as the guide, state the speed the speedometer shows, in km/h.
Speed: 72 km/h
